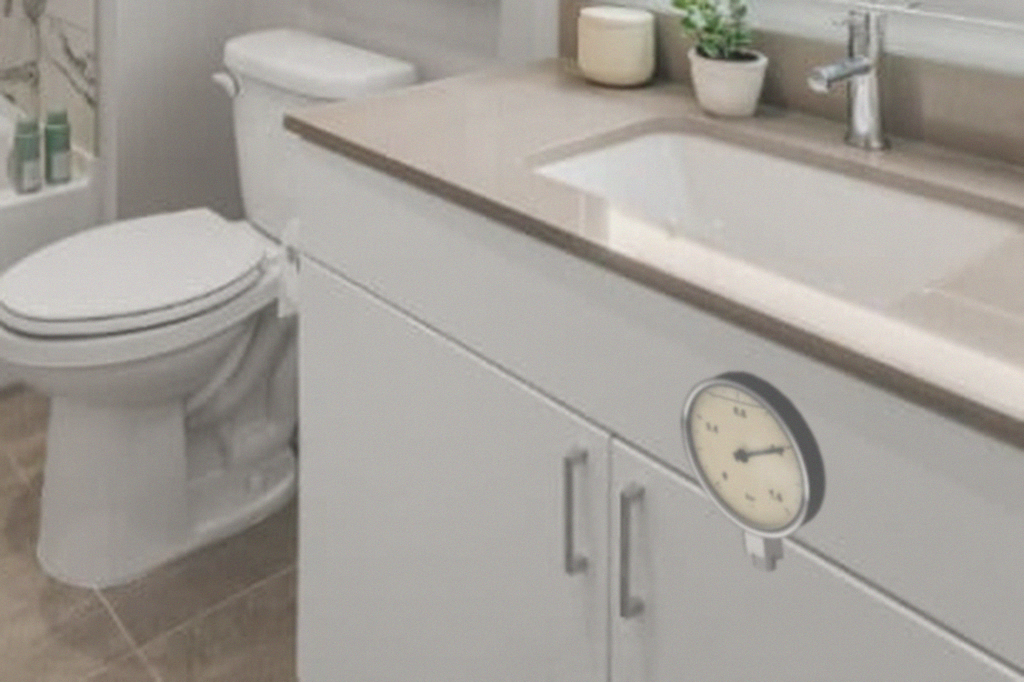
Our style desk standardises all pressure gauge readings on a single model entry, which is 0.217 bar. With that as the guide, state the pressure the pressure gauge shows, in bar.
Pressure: 1.2 bar
